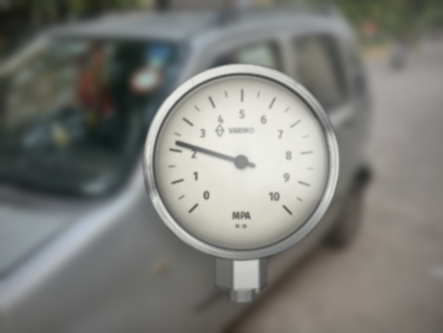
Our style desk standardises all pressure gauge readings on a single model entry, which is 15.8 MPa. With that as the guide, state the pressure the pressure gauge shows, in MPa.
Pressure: 2.25 MPa
